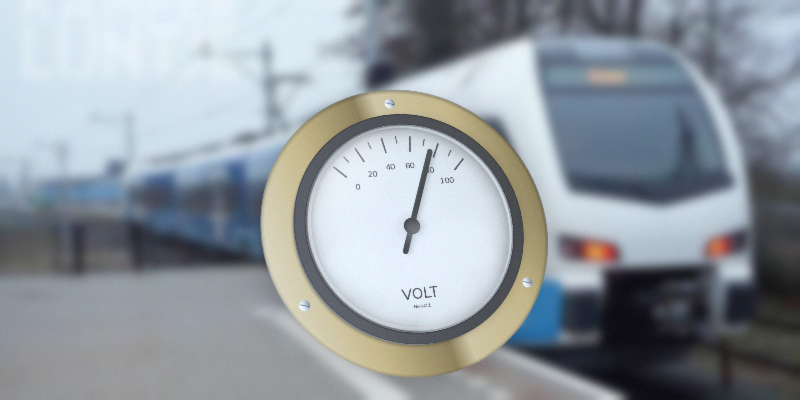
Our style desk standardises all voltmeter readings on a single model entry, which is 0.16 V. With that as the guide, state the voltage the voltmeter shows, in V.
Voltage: 75 V
